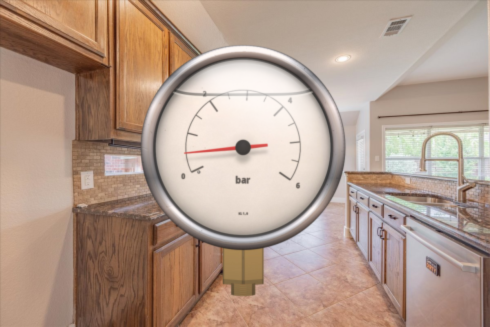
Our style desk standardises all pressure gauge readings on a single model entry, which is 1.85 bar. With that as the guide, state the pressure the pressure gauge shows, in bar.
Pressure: 0.5 bar
